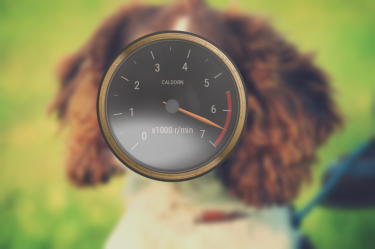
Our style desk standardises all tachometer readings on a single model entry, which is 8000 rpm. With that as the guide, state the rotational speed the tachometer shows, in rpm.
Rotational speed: 6500 rpm
